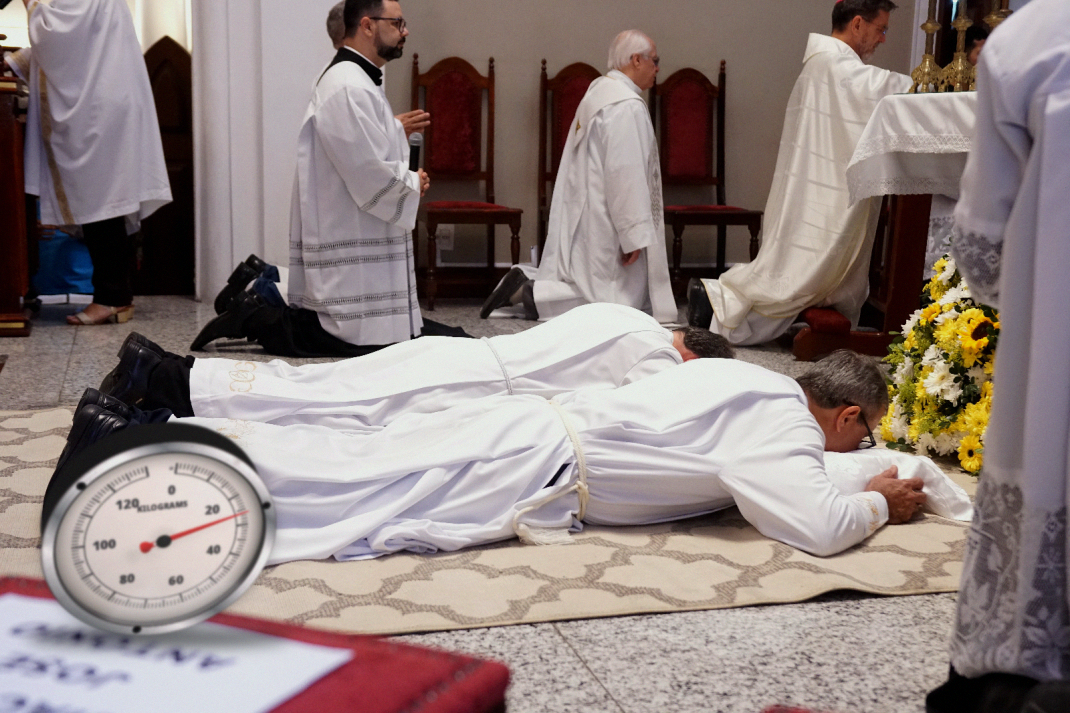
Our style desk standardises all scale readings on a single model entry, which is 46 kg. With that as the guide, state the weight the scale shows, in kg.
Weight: 25 kg
